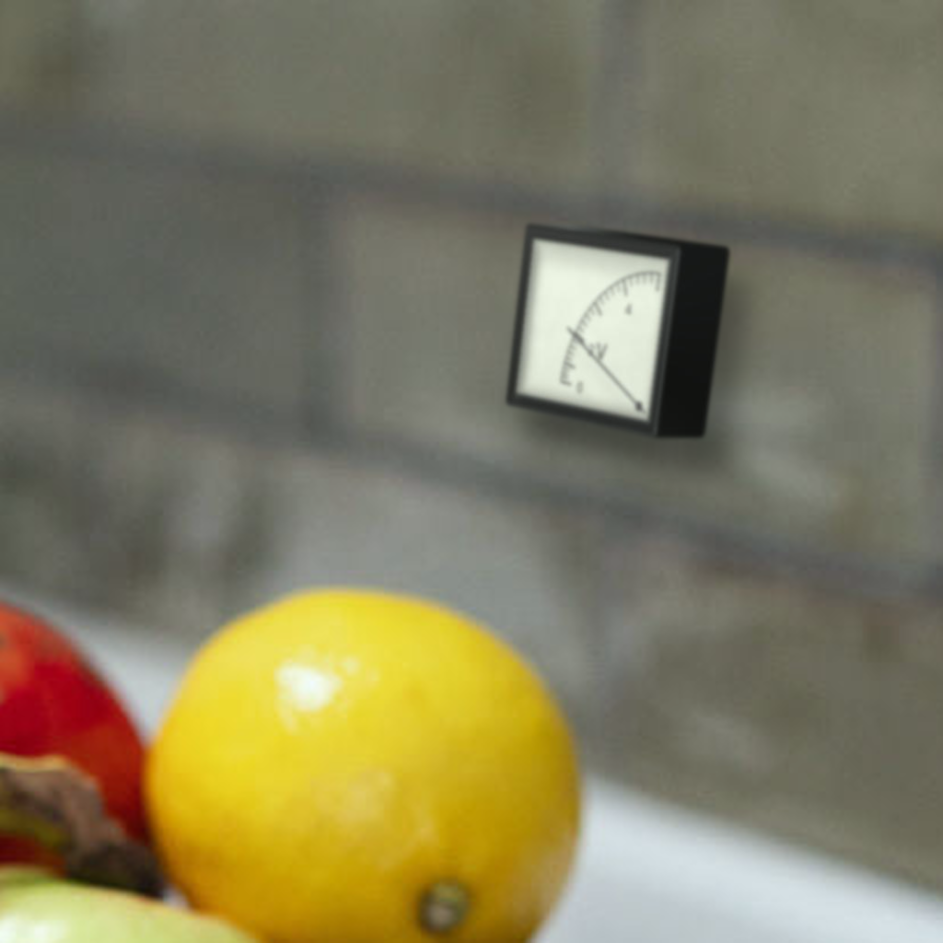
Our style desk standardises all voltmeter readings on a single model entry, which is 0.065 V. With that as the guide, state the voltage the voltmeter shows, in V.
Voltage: 2 V
